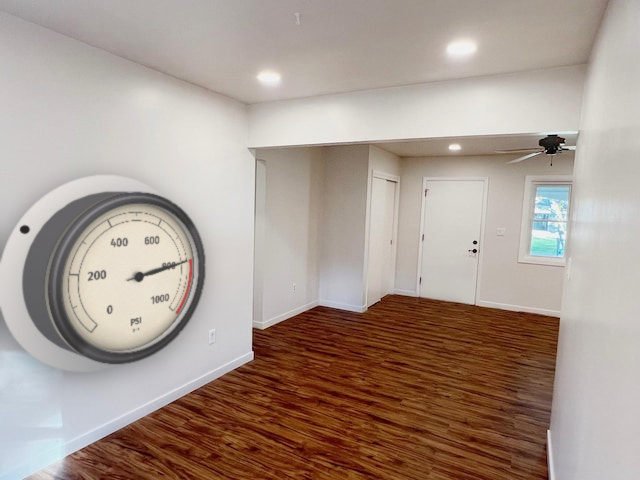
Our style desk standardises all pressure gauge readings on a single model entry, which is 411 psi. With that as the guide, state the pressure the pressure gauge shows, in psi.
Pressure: 800 psi
